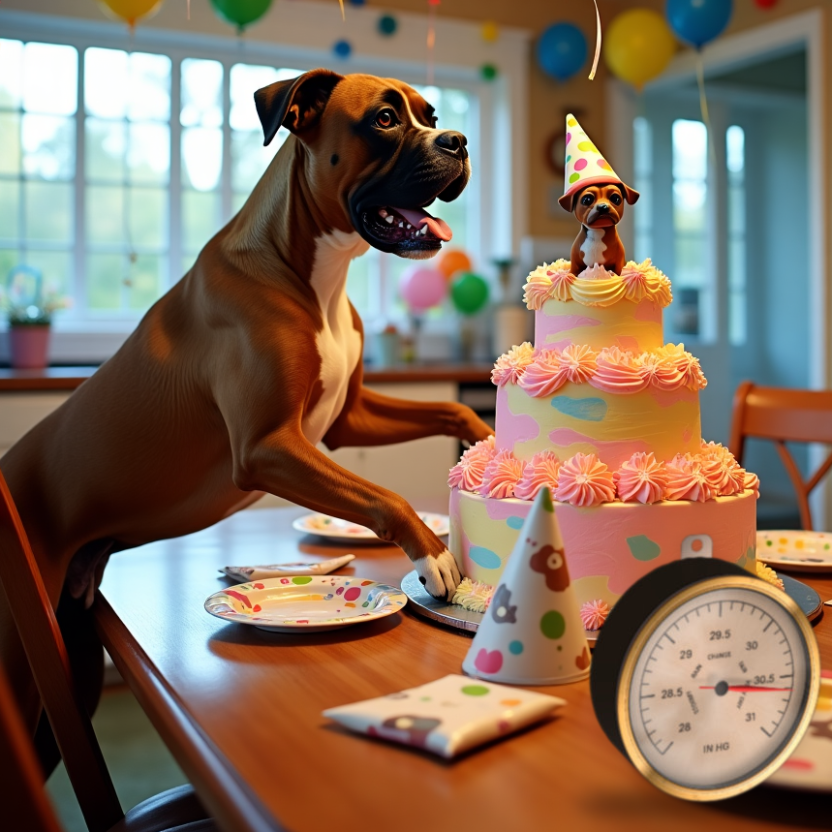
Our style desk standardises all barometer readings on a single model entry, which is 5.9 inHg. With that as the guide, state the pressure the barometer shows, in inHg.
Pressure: 30.6 inHg
